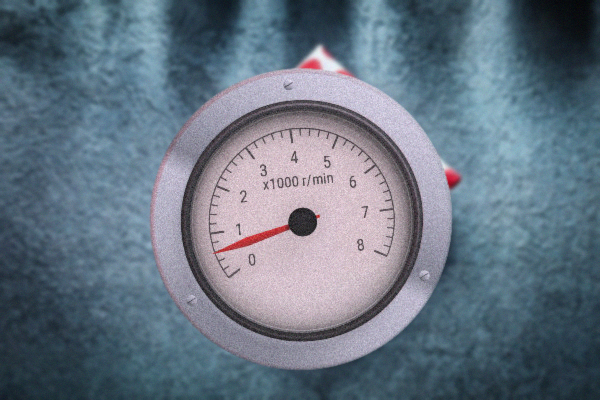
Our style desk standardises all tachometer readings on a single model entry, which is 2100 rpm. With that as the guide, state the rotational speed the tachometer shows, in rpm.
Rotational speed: 600 rpm
